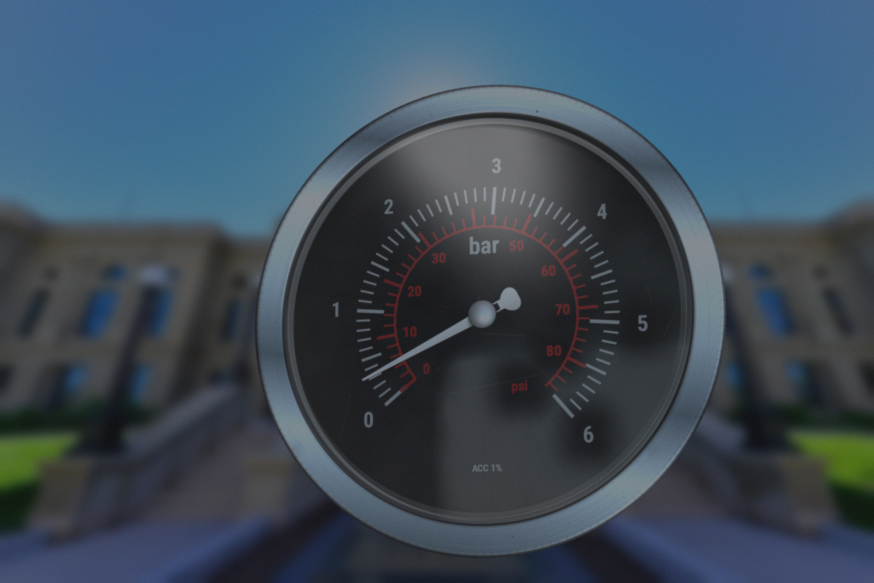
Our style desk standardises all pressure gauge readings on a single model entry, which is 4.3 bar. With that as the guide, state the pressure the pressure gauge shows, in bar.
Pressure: 0.3 bar
